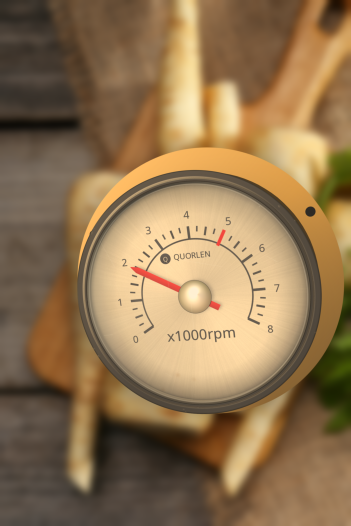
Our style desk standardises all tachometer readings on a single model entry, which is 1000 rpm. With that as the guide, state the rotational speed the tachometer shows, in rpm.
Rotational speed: 2000 rpm
